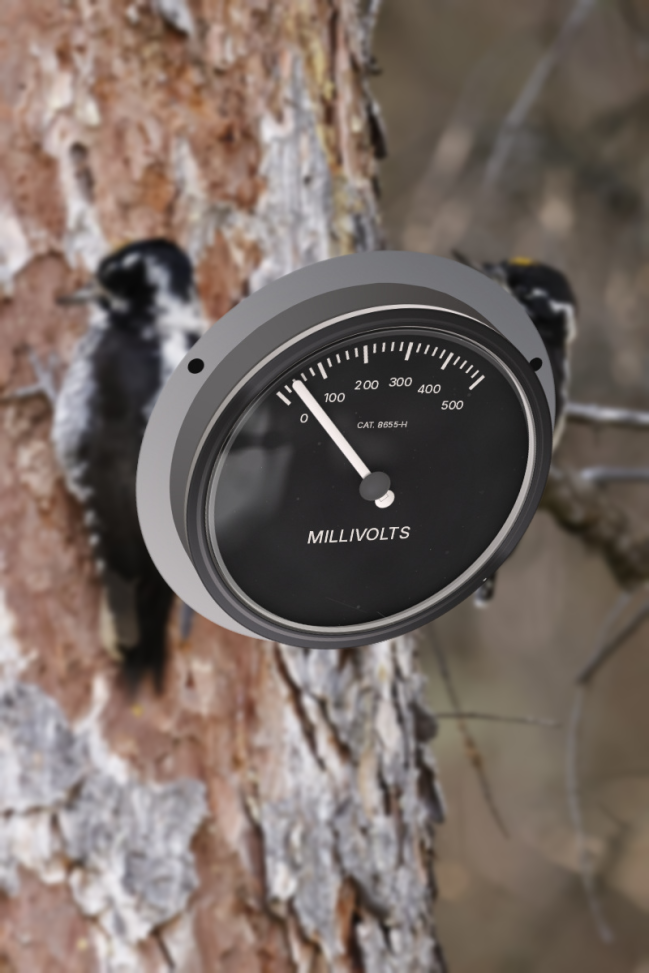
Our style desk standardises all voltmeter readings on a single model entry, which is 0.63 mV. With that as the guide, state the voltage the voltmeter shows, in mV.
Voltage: 40 mV
